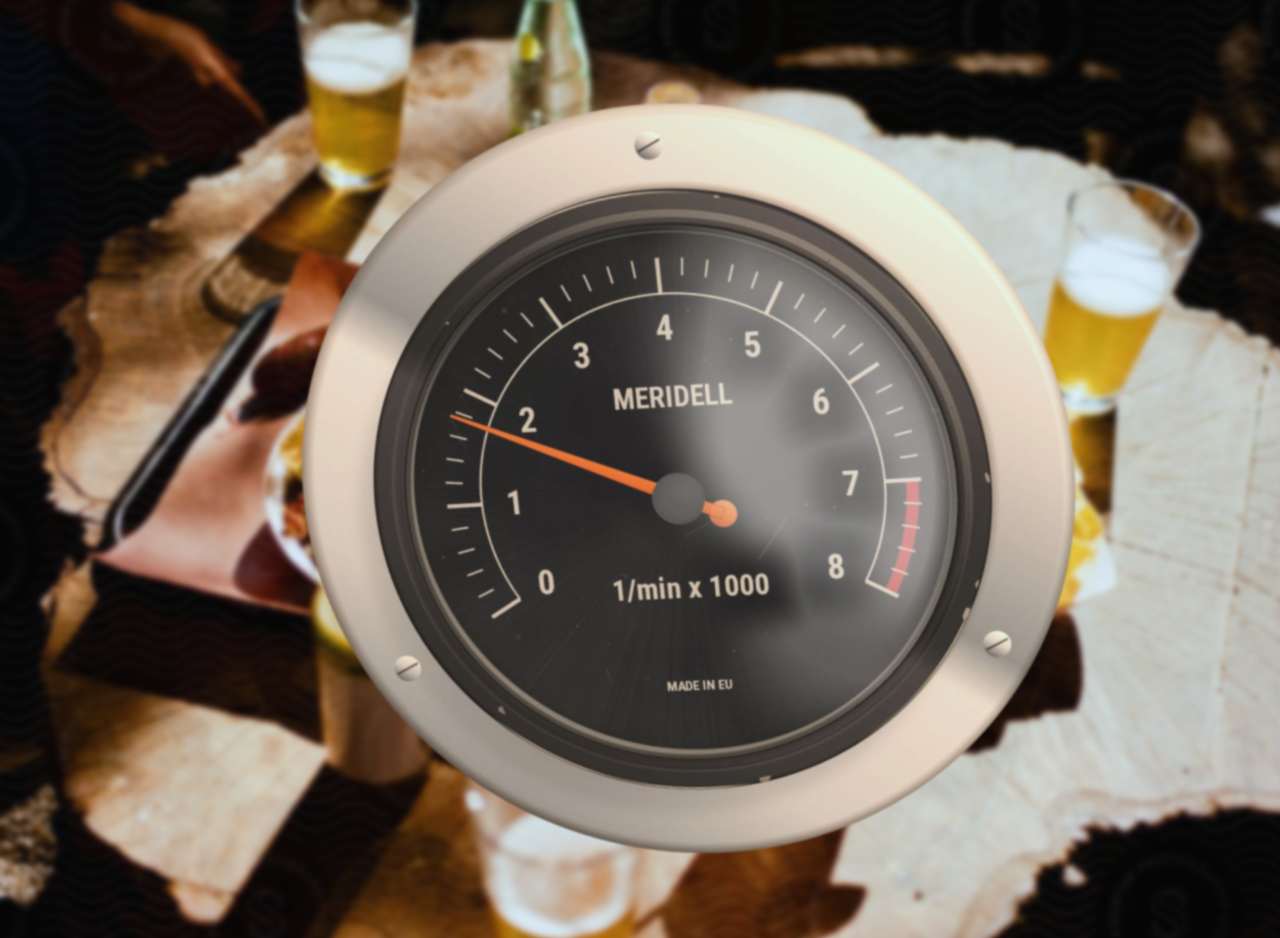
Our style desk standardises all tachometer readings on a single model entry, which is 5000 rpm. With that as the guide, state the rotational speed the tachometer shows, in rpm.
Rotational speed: 1800 rpm
